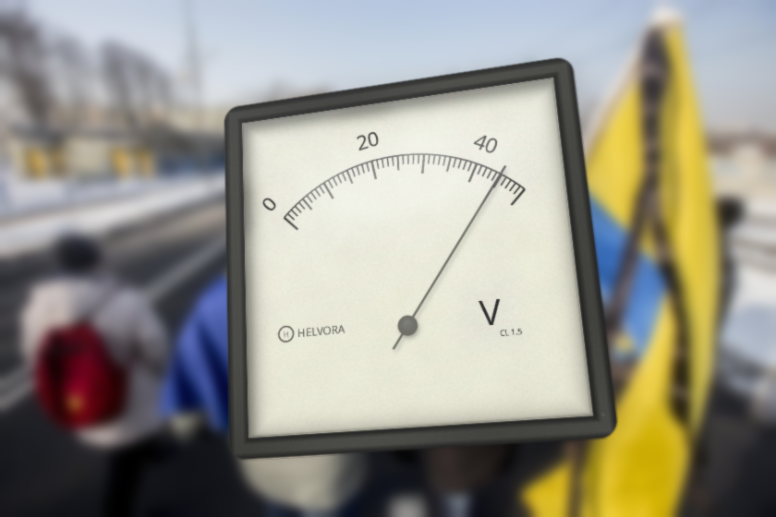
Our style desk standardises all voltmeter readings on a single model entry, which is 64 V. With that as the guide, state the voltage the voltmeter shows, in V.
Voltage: 45 V
